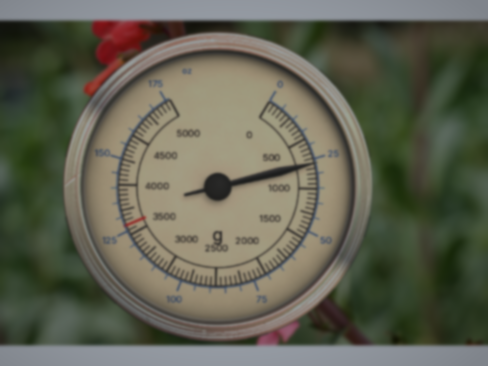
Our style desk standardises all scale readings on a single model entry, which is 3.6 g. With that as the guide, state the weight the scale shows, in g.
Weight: 750 g
